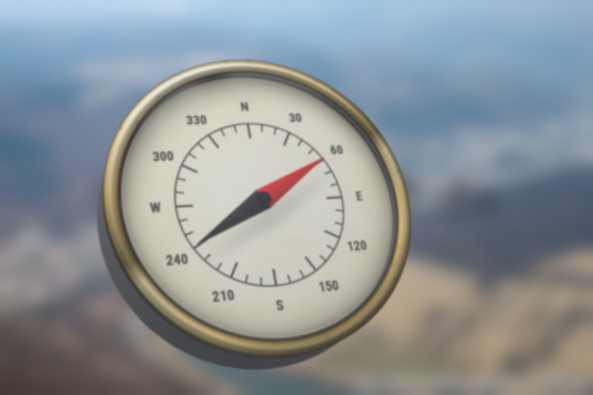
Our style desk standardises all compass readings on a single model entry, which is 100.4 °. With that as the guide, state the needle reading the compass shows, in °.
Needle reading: 60 °
